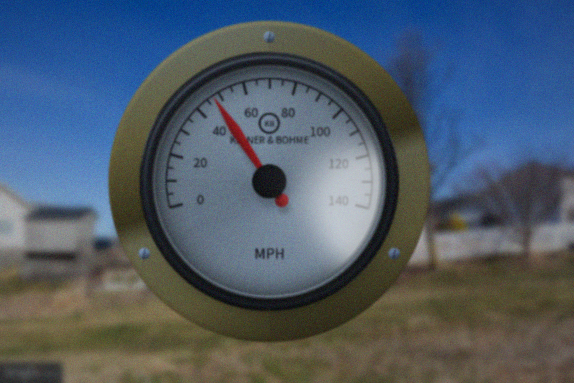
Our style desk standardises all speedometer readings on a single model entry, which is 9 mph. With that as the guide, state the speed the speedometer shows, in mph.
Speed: 47.5 mph
